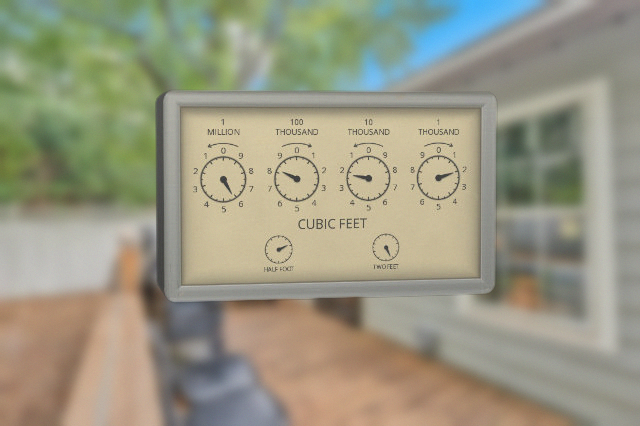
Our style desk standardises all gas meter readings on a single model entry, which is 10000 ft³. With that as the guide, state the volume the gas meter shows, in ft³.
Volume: 582200 ft³
